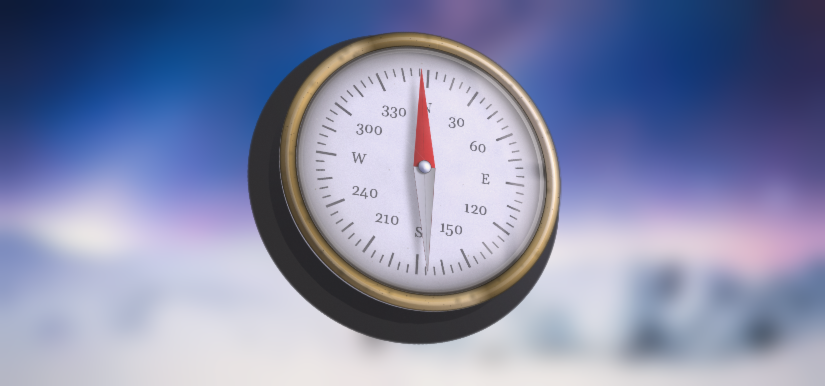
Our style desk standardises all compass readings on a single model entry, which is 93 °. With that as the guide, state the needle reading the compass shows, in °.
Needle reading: 355 °
